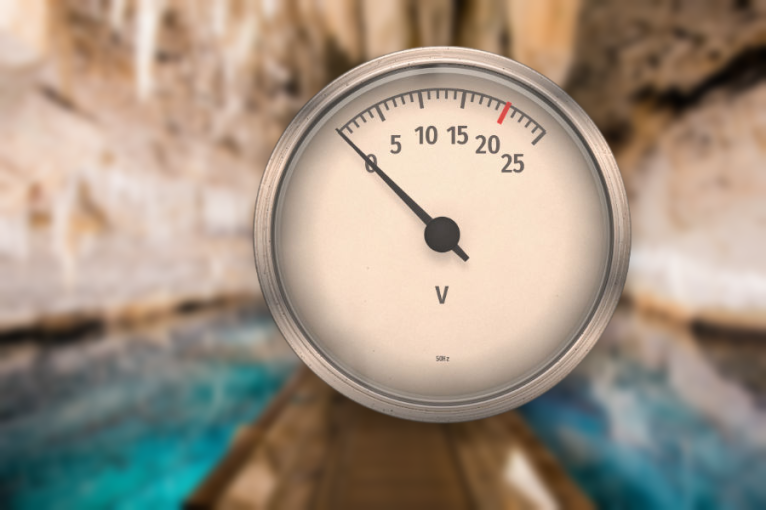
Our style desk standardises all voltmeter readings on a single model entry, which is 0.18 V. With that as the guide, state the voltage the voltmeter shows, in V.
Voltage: 0 V
